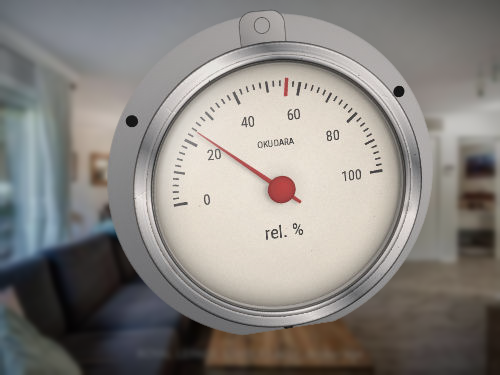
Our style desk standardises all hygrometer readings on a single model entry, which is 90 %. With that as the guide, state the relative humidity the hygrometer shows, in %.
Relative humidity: 24 %
